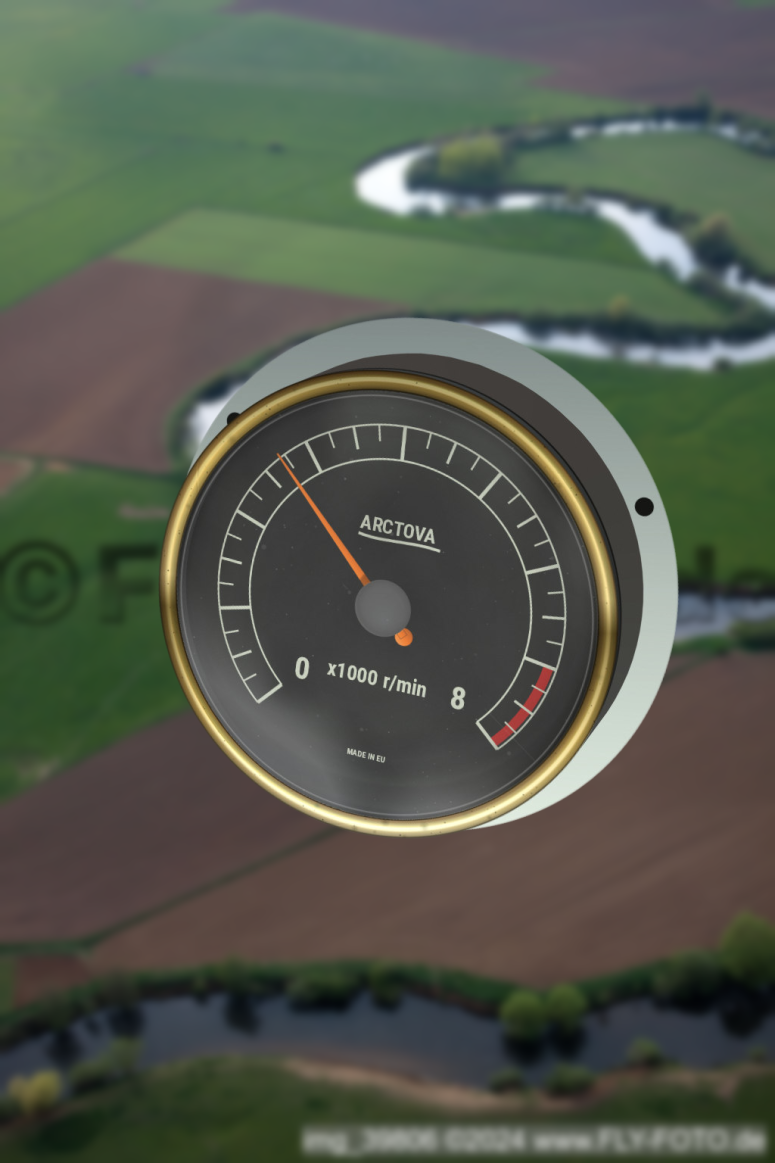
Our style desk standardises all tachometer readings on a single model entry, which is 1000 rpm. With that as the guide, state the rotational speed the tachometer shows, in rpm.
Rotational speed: 2750 rpm
